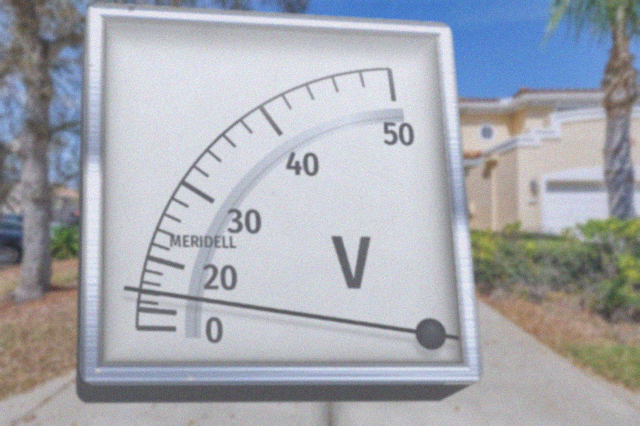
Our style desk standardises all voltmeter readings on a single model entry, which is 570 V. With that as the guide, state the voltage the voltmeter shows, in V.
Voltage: 14 V
